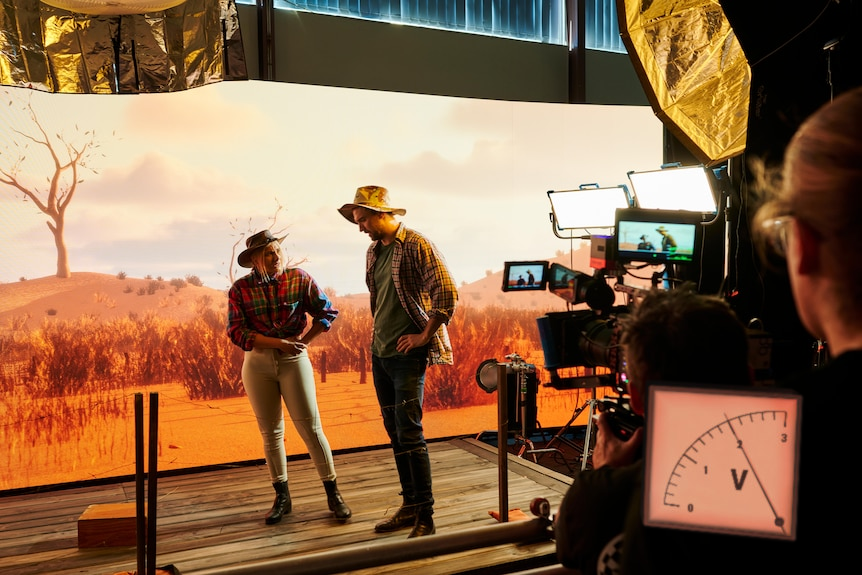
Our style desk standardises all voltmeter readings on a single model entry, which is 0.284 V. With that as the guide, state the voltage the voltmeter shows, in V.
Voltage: 2 V
